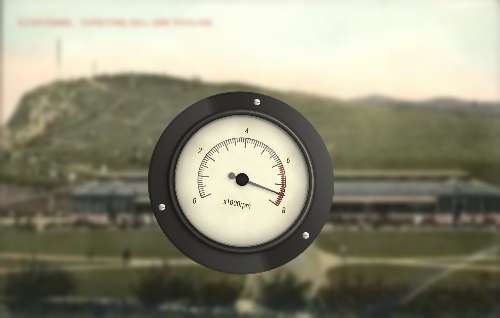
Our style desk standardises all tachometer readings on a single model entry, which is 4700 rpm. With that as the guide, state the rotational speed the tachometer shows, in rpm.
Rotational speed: 7500 rpm
